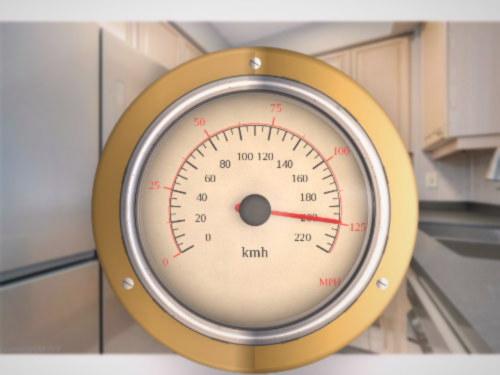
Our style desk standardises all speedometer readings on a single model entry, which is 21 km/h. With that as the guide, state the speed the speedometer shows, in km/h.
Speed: 200 km/h
